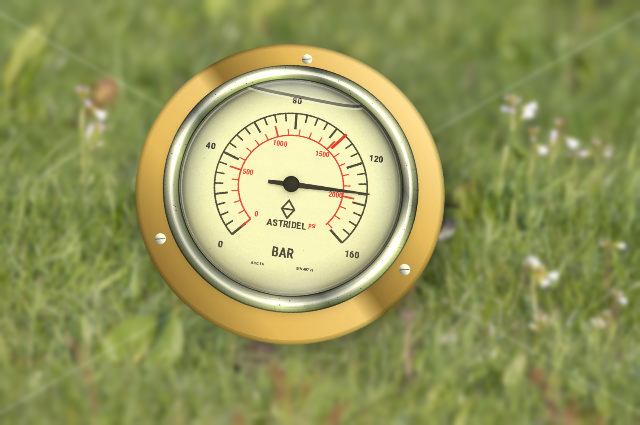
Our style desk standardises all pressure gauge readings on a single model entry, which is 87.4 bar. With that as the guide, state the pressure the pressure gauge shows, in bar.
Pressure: 135 bar
